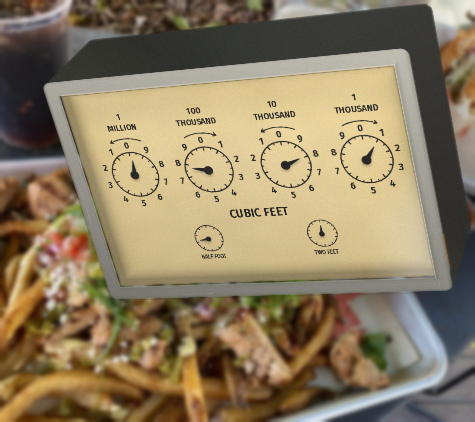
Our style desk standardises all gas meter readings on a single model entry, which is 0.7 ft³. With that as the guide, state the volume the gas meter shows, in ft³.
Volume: 978100 ft³
